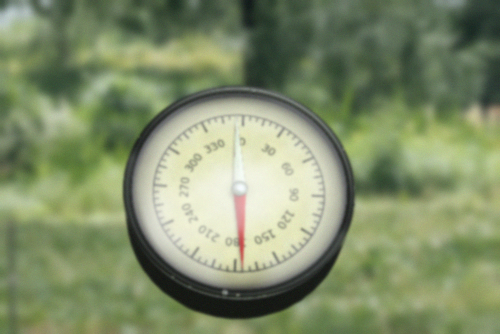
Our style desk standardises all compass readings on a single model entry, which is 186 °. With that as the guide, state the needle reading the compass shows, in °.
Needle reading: 175 °
